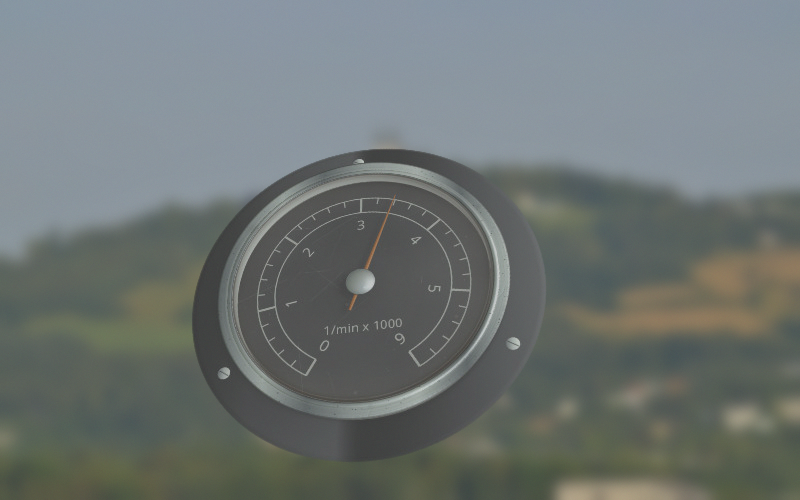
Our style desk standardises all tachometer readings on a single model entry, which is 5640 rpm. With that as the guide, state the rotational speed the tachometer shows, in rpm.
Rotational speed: 3400 rpm
